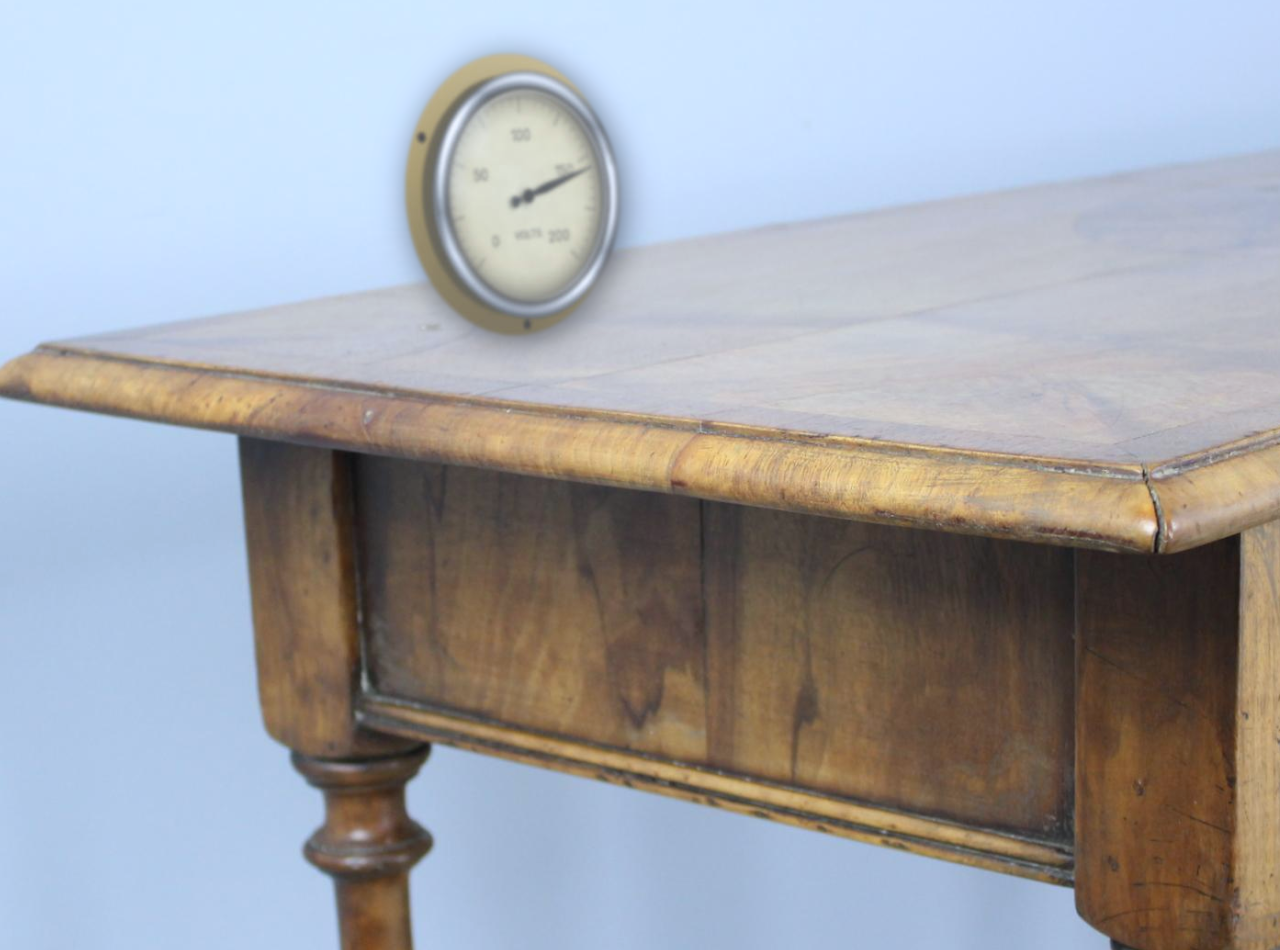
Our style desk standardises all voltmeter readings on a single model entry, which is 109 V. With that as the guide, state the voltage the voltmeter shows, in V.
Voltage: 155 V
